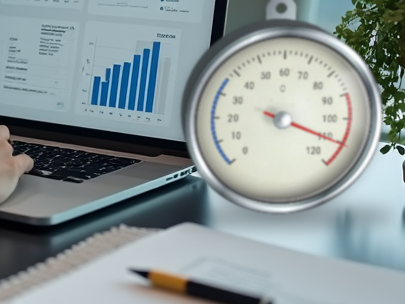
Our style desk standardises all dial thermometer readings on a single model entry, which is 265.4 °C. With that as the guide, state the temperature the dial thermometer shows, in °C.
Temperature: 110 °C
